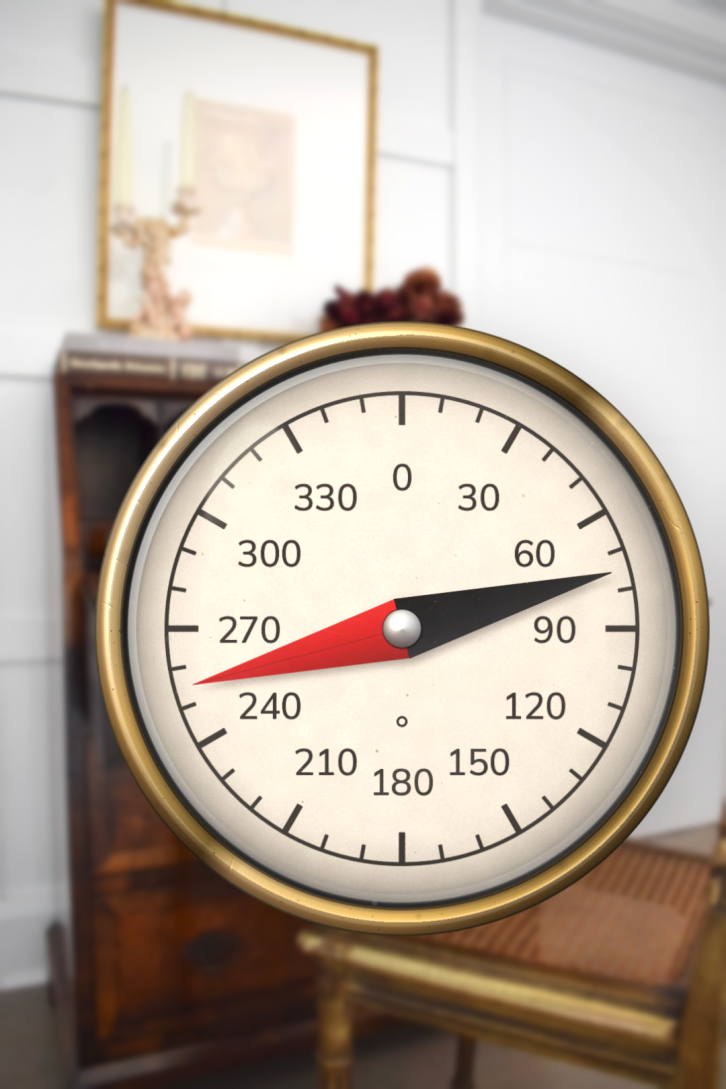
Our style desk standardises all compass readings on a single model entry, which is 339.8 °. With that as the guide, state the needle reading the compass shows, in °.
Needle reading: 255 °
